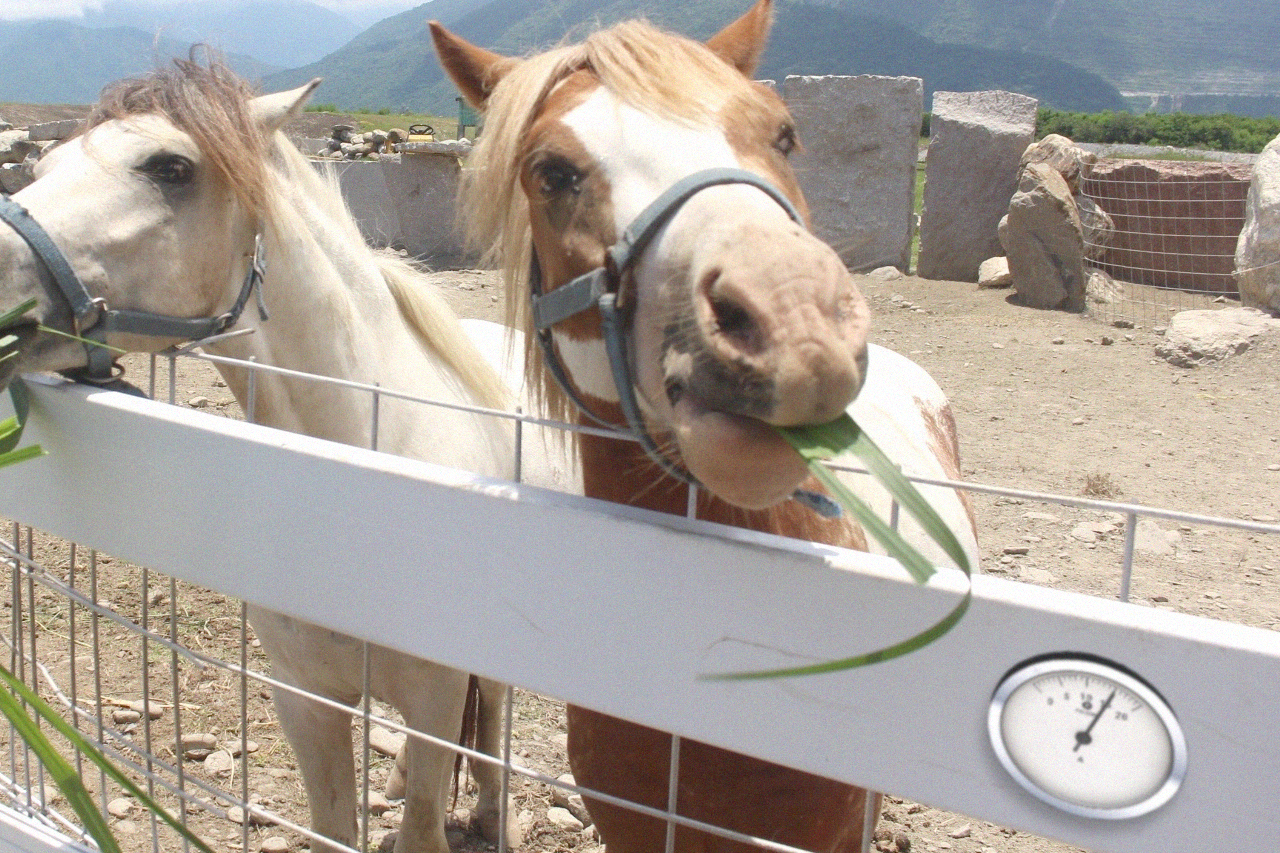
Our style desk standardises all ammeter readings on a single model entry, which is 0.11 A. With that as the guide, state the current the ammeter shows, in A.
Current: 15 A
